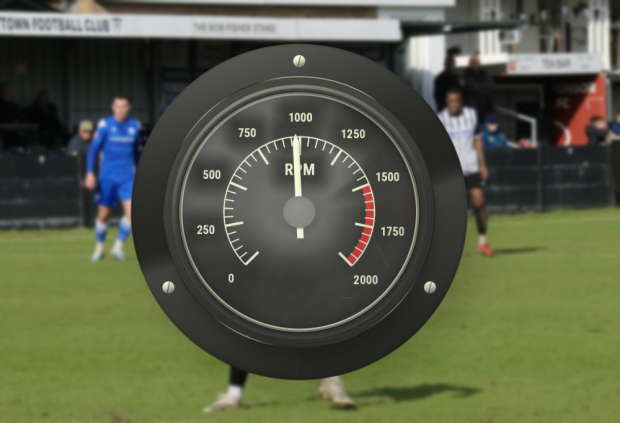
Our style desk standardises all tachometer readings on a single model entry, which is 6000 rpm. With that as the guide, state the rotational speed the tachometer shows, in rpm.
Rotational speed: 975 rpm
